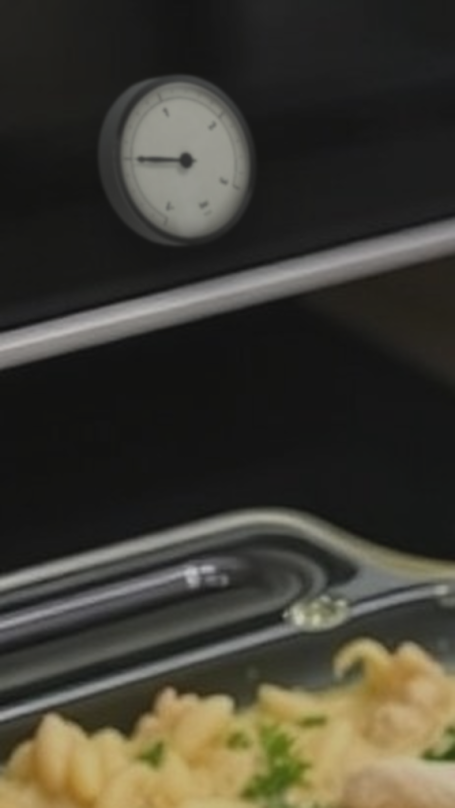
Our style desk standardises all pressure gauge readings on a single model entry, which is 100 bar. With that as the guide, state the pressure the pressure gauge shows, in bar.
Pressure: 0 bar
